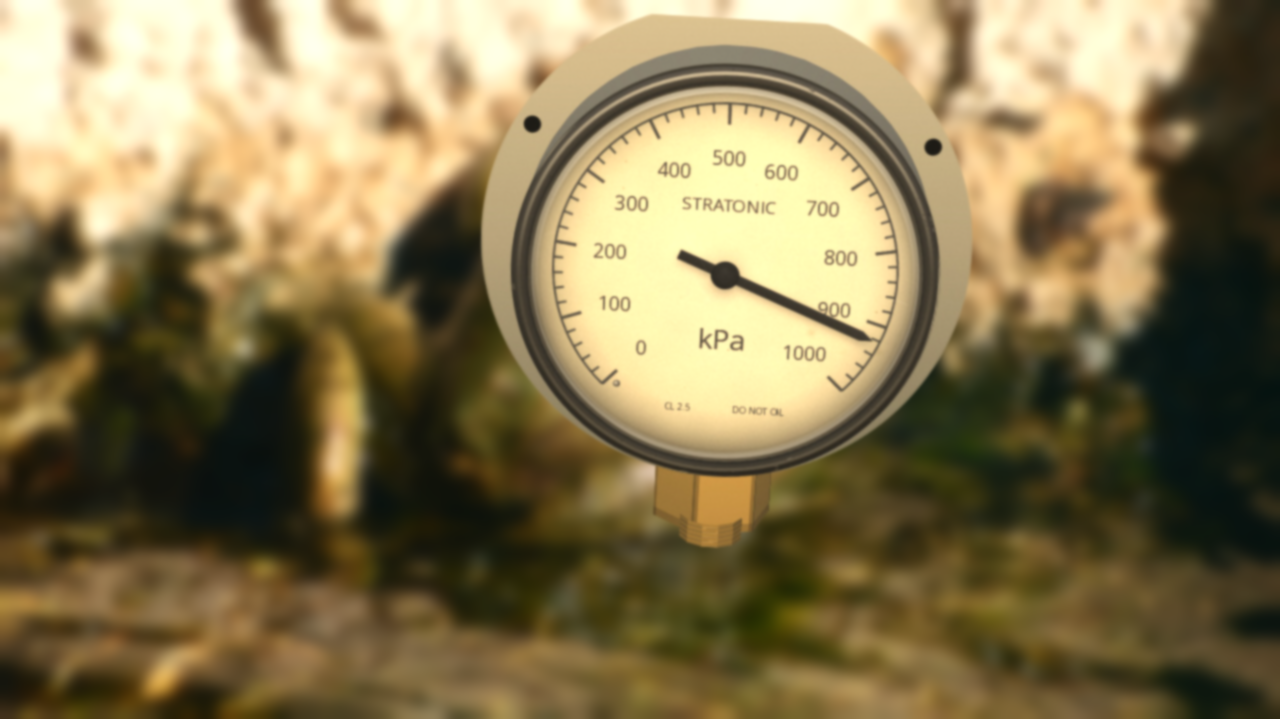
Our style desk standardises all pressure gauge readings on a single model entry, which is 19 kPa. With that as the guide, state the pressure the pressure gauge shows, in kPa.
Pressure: 920 kPa
